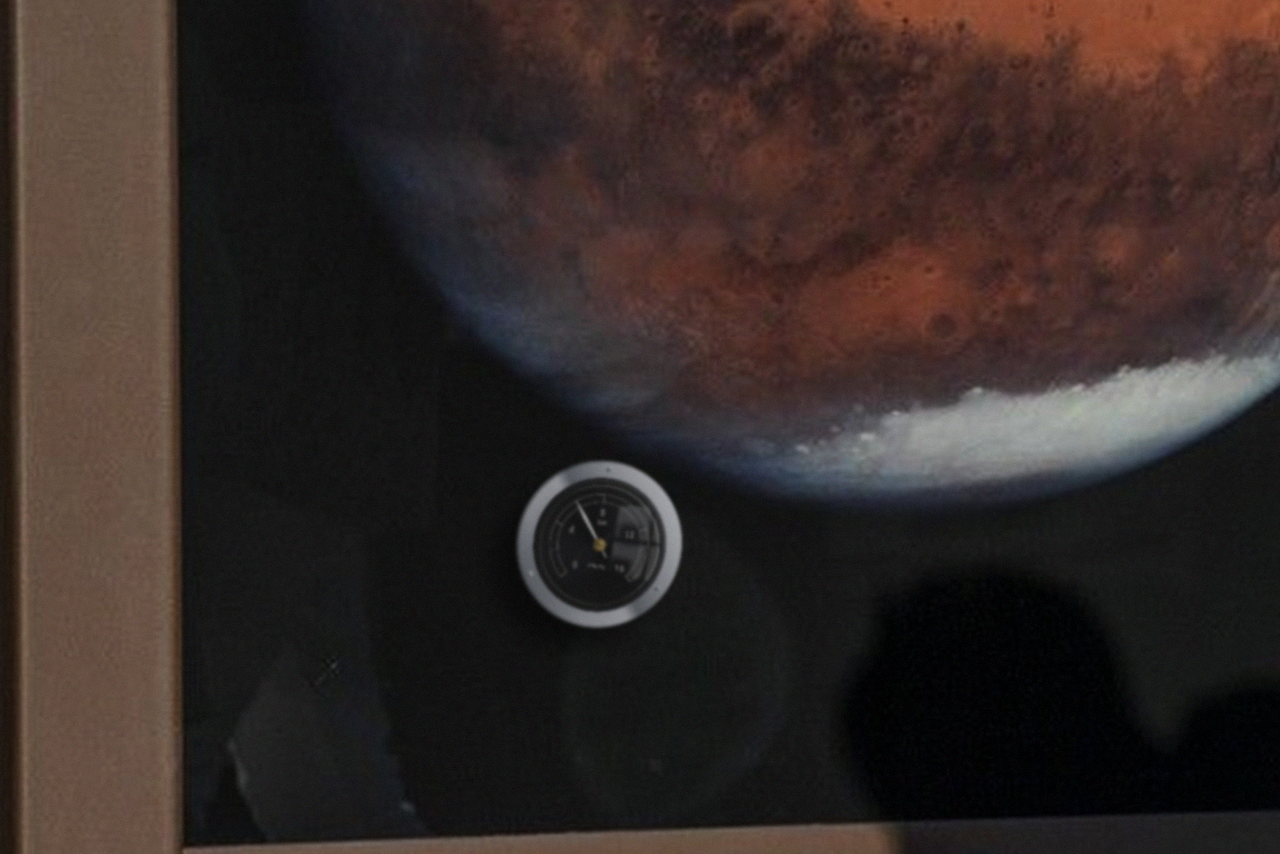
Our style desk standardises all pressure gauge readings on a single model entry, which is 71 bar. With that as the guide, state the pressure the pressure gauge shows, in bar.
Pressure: 6 bar
